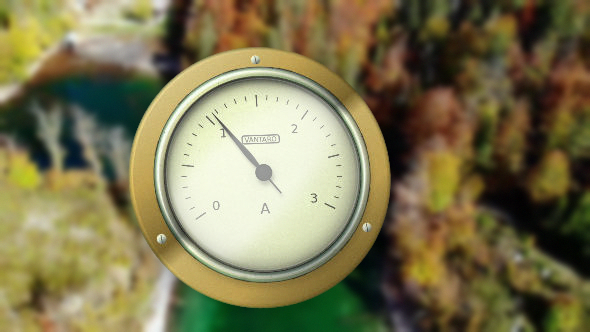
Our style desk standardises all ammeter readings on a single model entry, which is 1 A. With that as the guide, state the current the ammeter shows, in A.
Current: 1.05 A
